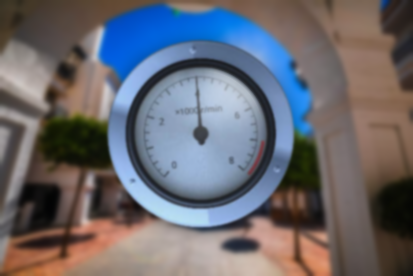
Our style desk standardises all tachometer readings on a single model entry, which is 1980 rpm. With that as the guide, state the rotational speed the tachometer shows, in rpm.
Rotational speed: 4000 rpm
